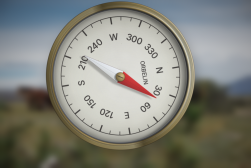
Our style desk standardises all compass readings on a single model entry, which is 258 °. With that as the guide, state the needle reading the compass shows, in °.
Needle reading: 40 °
